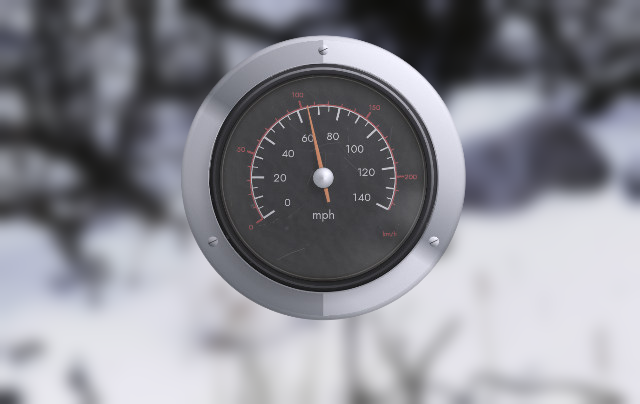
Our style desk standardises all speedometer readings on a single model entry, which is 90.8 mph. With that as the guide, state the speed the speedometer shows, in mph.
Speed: 65 mph
